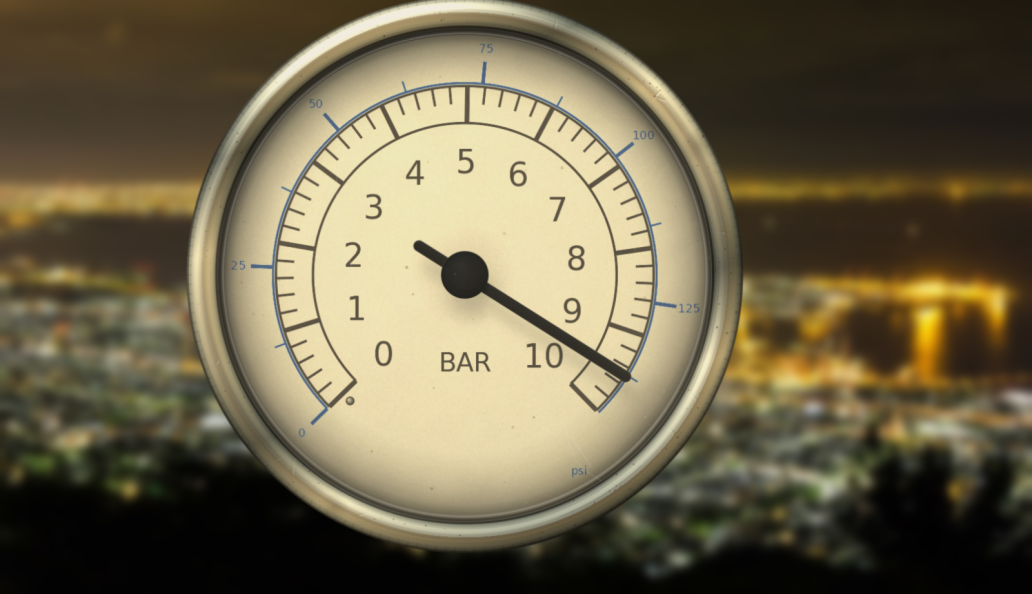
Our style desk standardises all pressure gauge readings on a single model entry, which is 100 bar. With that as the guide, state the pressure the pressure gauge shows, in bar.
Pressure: 9.5 bar
